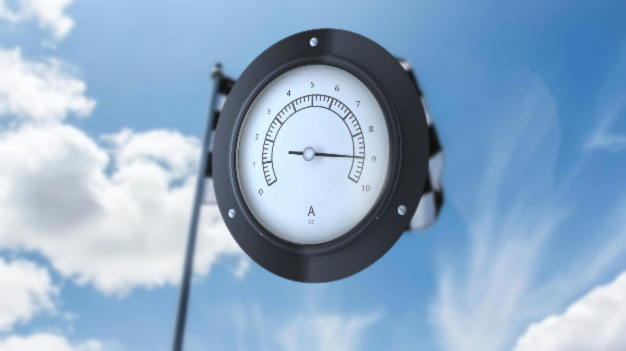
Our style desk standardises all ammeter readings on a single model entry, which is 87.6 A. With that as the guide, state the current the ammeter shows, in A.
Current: 9 A
